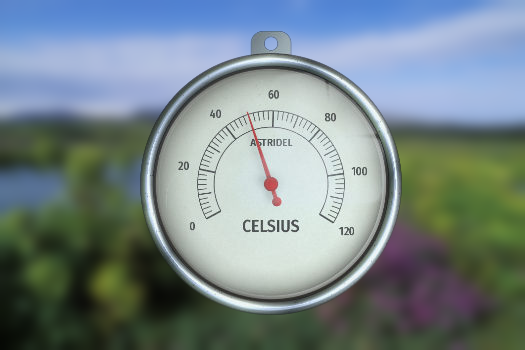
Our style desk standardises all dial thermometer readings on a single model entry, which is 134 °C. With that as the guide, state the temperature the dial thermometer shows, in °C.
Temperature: 50 °C
